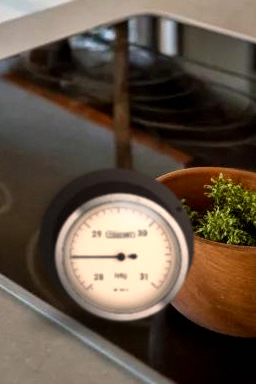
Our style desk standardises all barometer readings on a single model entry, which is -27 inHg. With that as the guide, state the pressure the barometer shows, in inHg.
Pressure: 28.5 inHg
